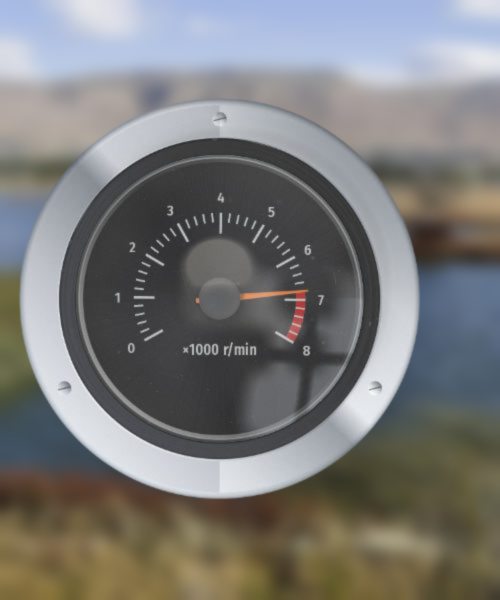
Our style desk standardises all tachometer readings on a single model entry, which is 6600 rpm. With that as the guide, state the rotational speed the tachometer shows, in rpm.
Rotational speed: 6800 rpm
